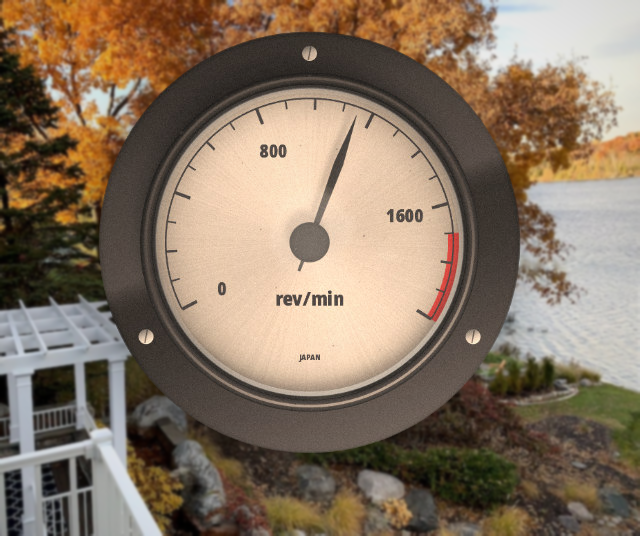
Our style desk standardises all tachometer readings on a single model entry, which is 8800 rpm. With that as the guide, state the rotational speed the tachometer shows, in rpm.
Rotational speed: 1150 rpm
